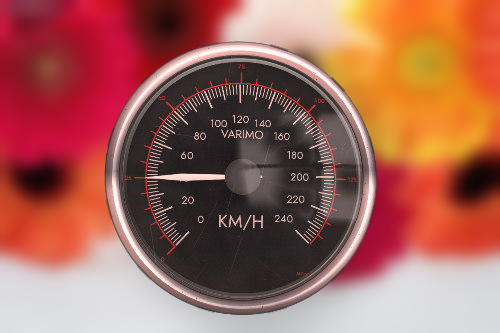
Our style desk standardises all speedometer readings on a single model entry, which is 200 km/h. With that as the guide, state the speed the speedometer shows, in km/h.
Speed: 40 km/h
